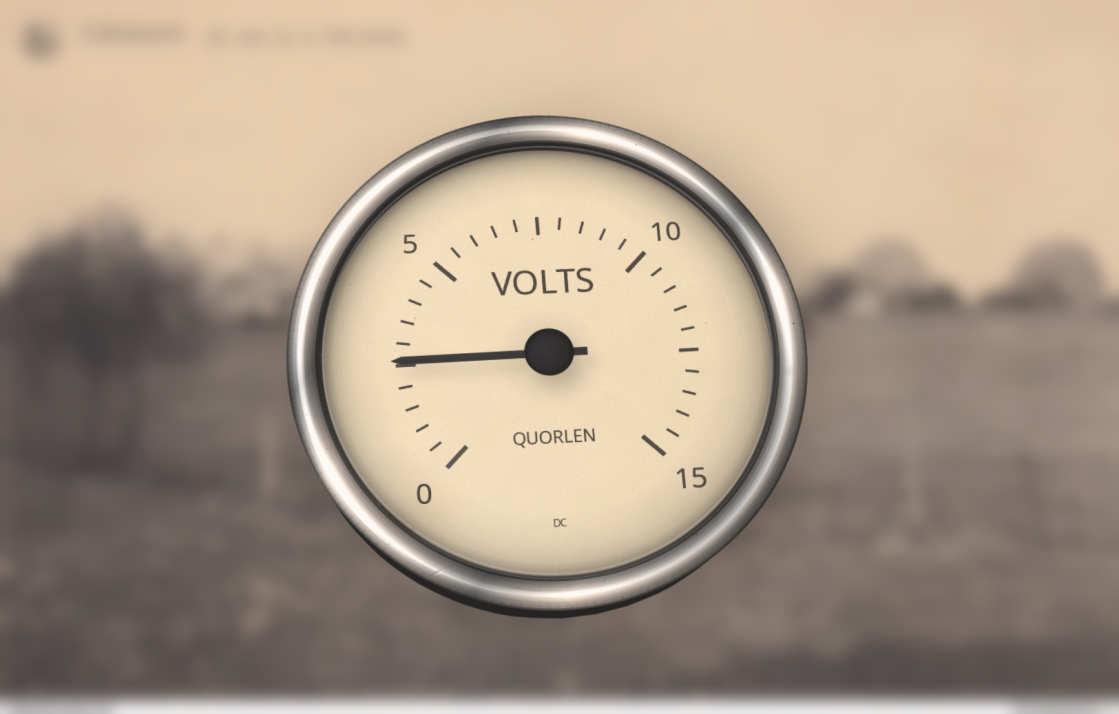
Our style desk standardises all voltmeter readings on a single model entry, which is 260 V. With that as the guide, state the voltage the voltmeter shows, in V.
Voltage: 2.5 V
